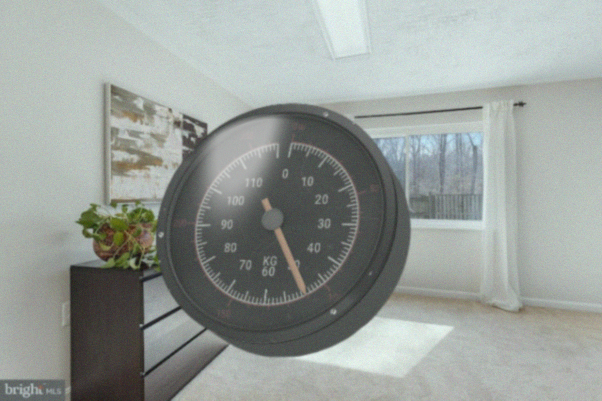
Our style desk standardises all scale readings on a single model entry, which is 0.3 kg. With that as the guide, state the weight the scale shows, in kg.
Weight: 50 kg
